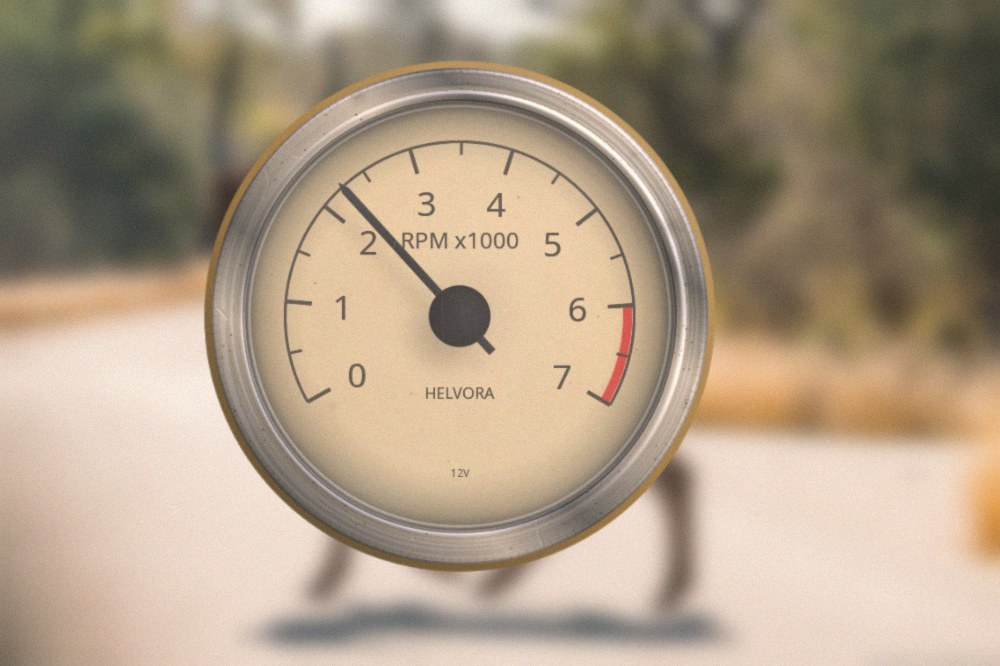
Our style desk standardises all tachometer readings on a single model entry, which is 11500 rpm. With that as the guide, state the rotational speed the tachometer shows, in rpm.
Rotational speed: 2250 rpm
